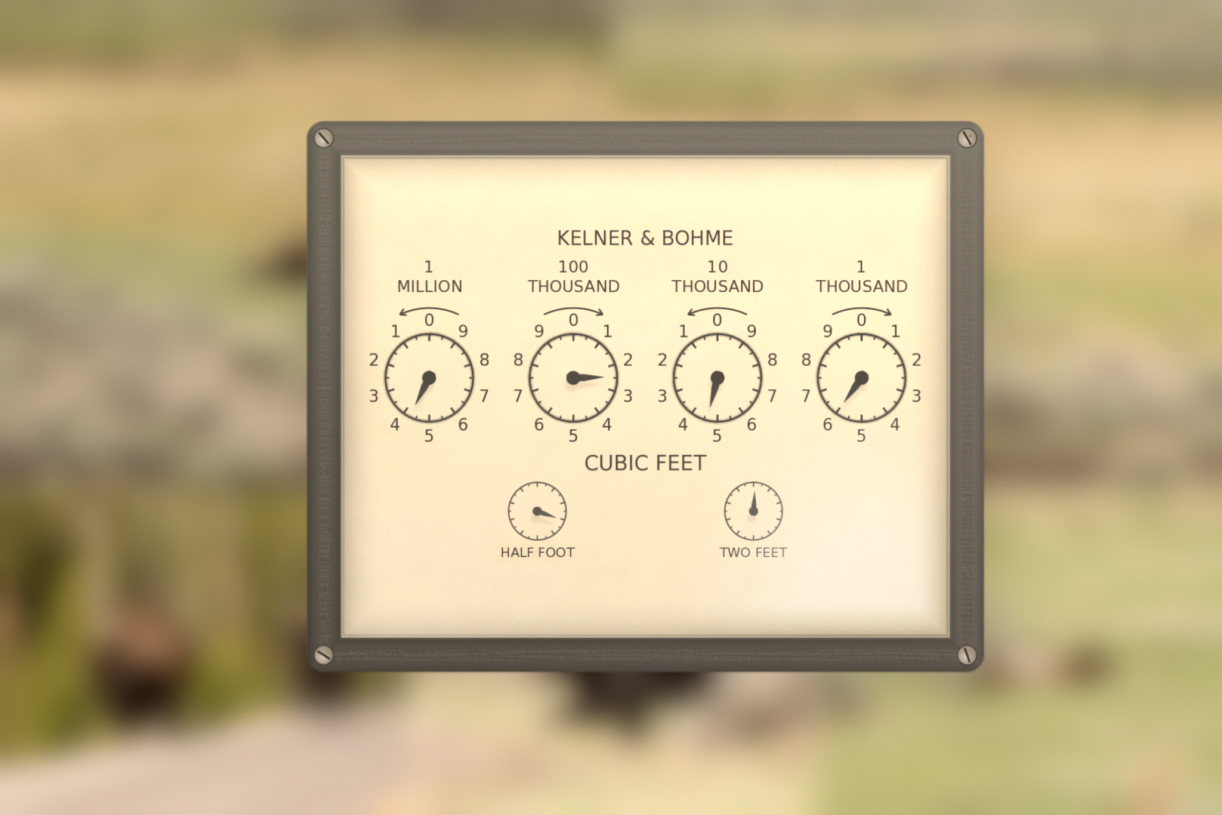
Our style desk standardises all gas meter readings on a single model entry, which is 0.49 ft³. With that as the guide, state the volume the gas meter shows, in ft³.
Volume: 424600 ft³
